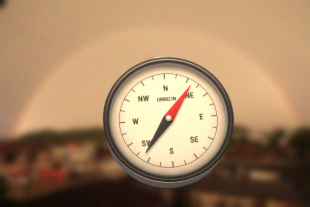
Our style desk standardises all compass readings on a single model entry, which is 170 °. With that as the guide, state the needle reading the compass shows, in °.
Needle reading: 37.5 °
